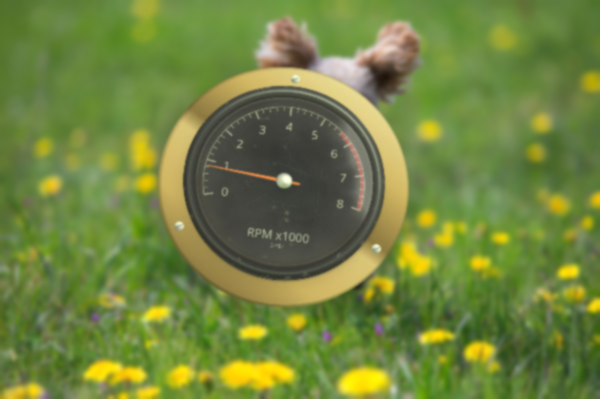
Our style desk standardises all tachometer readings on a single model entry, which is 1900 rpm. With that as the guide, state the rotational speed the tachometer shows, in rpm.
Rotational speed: 800 rpm
